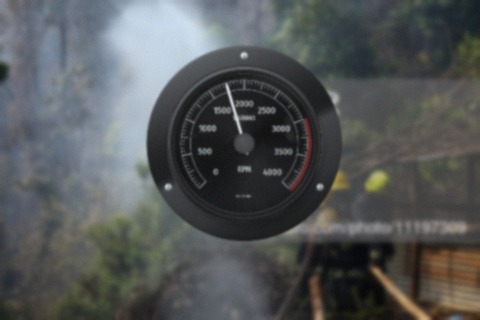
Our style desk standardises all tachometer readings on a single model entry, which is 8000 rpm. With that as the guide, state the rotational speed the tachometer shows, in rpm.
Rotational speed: 1750 rpm
